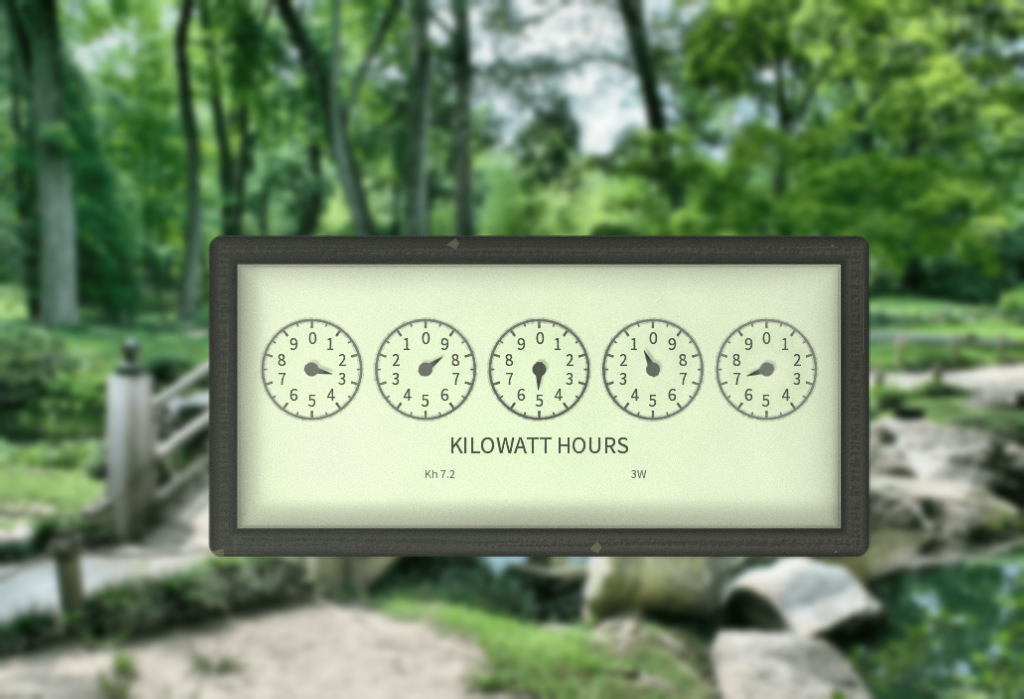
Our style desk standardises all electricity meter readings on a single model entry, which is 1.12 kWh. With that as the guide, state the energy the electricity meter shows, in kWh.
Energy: 28507 kWh
